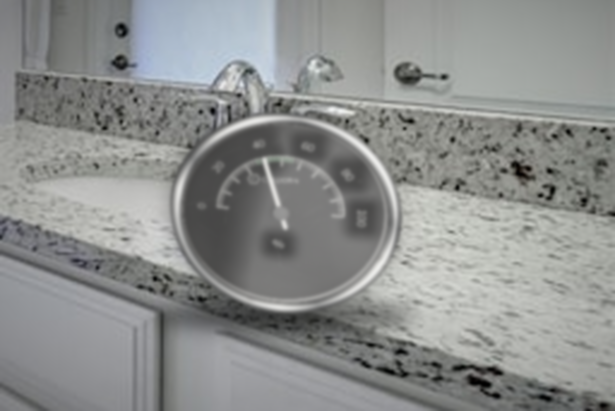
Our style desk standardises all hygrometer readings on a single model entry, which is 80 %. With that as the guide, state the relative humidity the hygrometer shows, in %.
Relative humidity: 40 %
